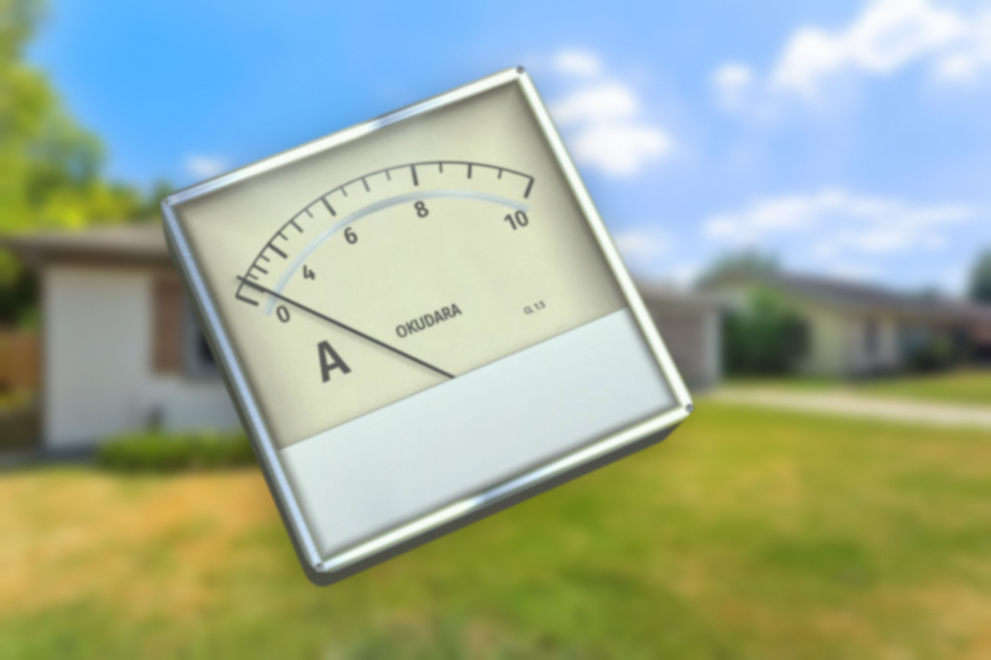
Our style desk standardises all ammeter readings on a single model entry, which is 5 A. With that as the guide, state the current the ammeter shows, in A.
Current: 2 A
